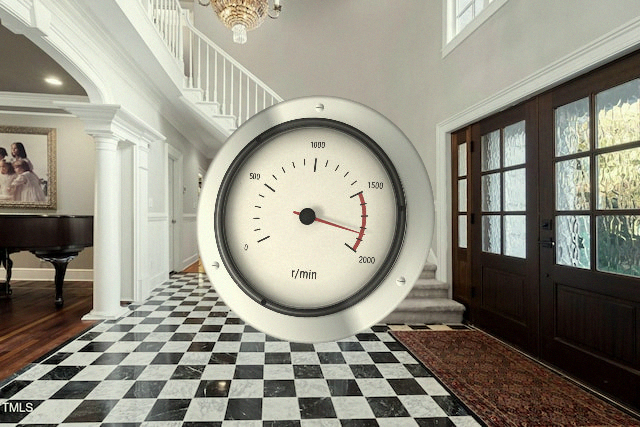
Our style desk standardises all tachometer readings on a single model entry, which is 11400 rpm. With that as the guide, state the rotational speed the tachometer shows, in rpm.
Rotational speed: 1850 rpm
